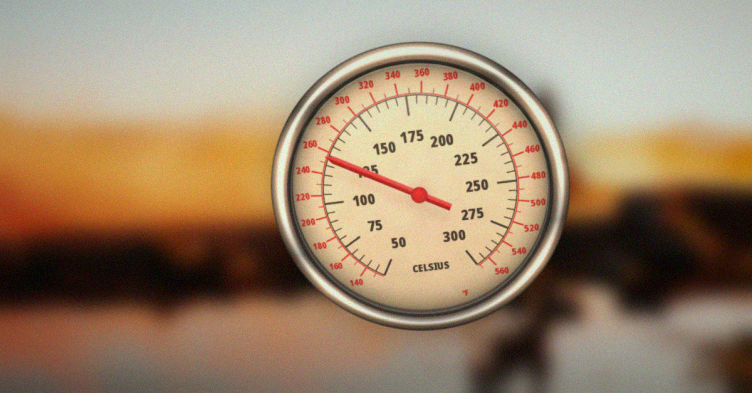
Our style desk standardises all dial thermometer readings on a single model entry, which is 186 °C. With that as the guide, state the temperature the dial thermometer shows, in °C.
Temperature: 125 °C
